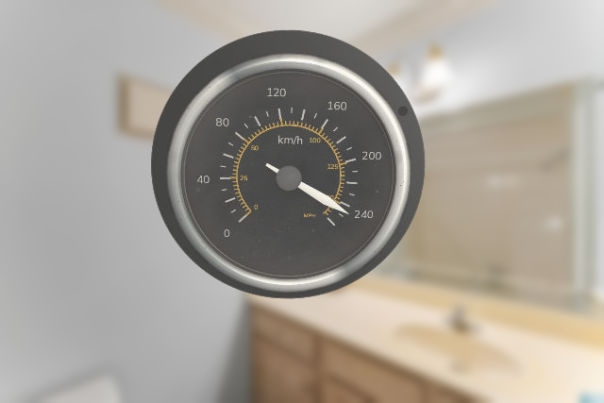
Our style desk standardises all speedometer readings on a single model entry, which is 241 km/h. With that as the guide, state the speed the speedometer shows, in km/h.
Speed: 245 km/h
